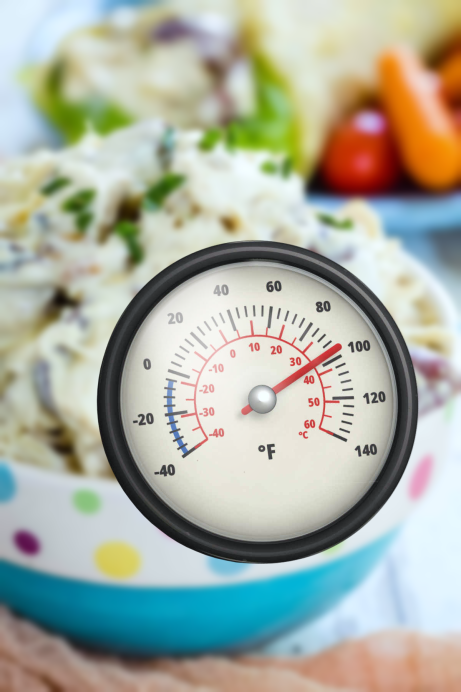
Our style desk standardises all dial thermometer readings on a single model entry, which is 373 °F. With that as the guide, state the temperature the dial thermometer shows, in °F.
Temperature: 96 °F
